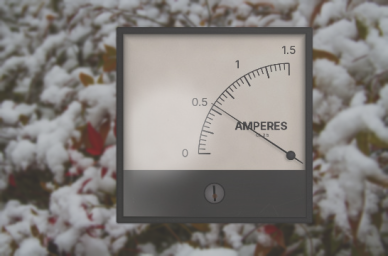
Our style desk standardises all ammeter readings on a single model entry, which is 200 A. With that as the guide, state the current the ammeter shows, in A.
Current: 0.55 A
